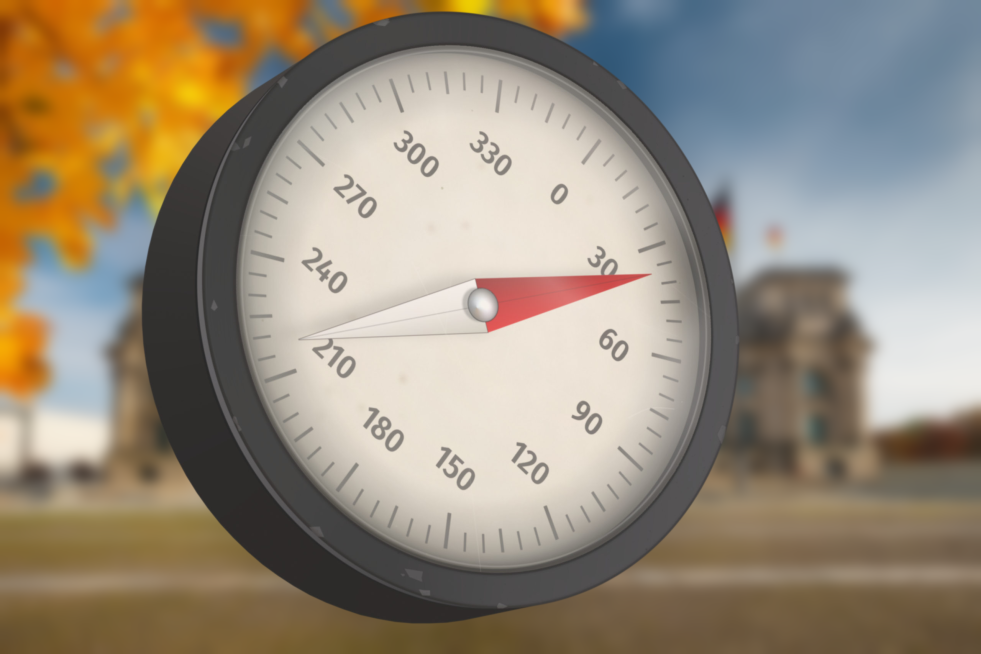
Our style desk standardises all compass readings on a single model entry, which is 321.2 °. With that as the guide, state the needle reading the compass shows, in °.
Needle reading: 37.5 °
